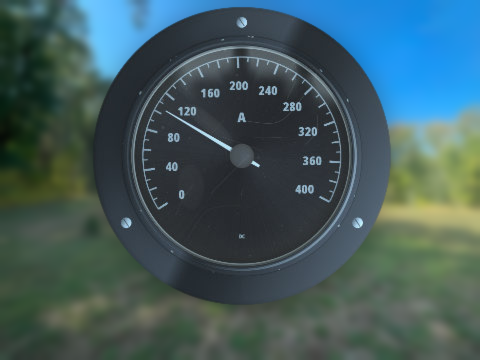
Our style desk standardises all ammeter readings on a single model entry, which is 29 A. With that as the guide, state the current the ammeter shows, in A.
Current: 105 A
